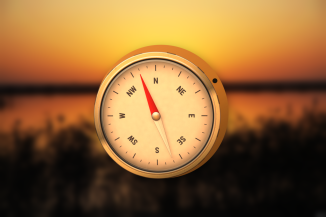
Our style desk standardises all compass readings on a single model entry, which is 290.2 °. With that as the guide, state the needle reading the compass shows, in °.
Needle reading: 340 °
